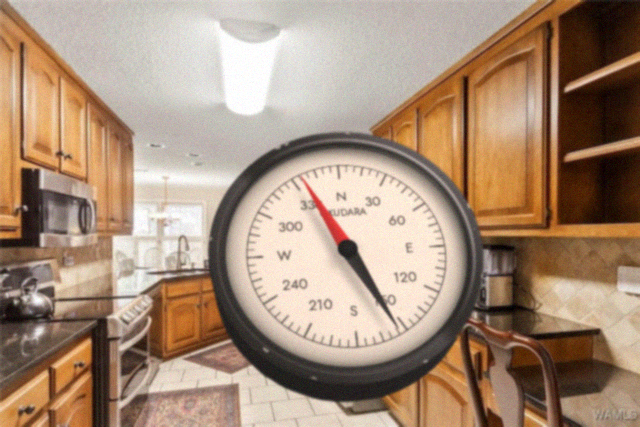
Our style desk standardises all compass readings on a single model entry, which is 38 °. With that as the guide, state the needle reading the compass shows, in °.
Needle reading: 335 °
